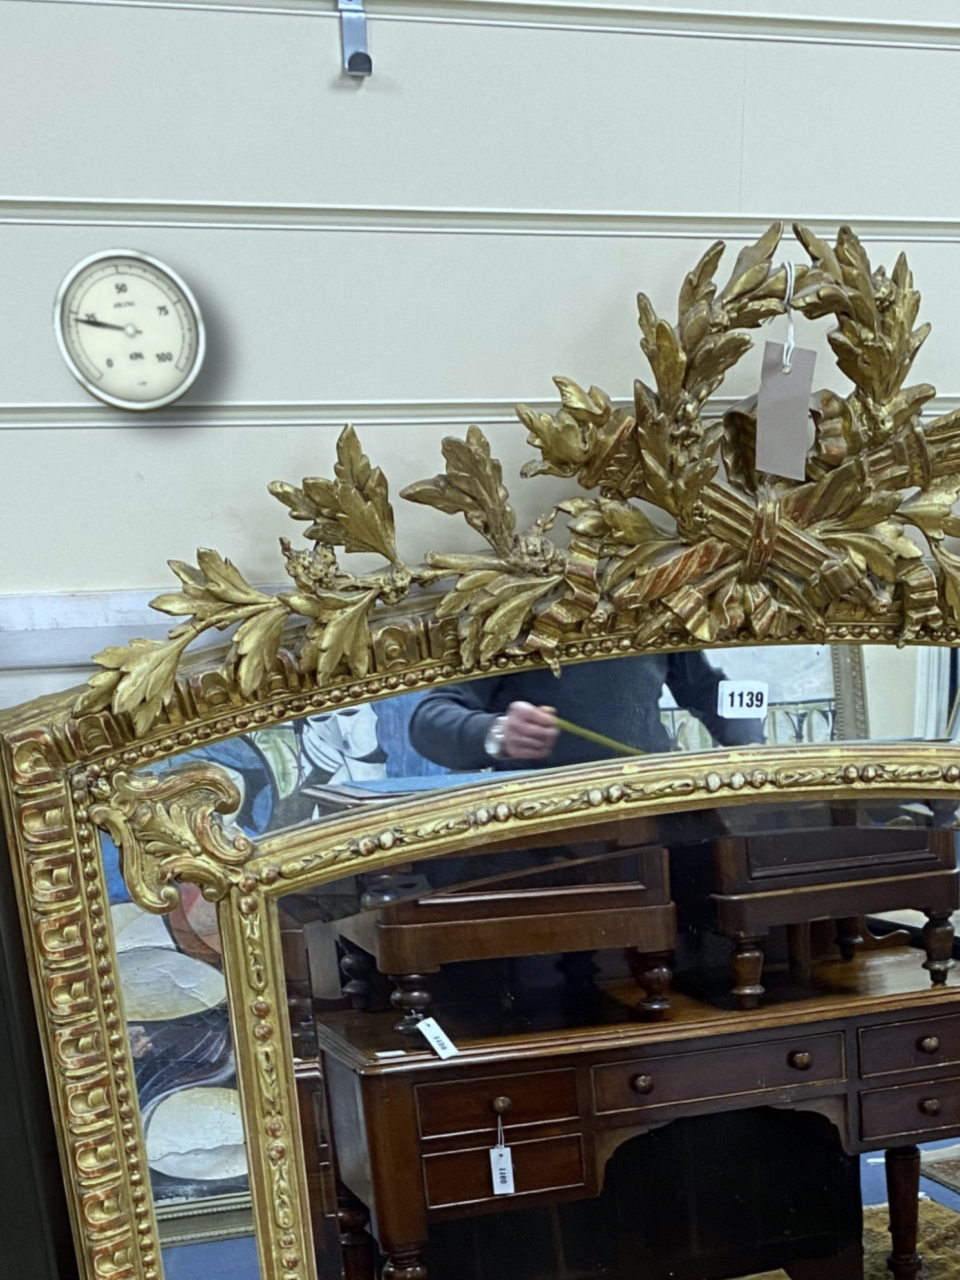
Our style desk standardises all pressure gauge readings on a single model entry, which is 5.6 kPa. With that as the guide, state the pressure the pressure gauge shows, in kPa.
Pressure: 22.5 kPa
